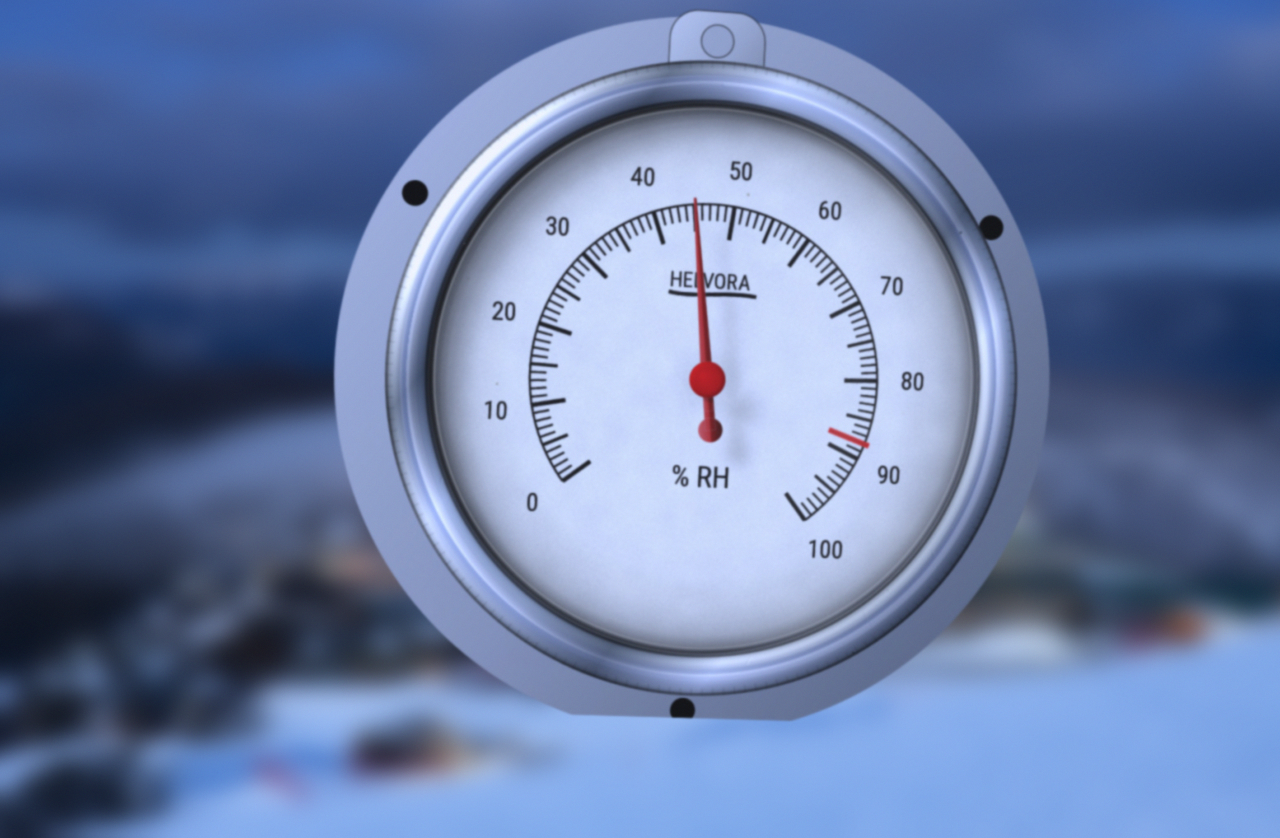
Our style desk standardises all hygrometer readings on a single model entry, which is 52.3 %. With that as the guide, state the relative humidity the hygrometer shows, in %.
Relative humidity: 45 %
